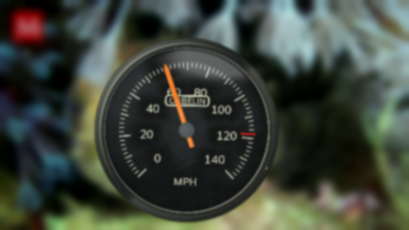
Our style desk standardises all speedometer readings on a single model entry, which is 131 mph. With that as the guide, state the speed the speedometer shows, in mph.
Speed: 60 mph
